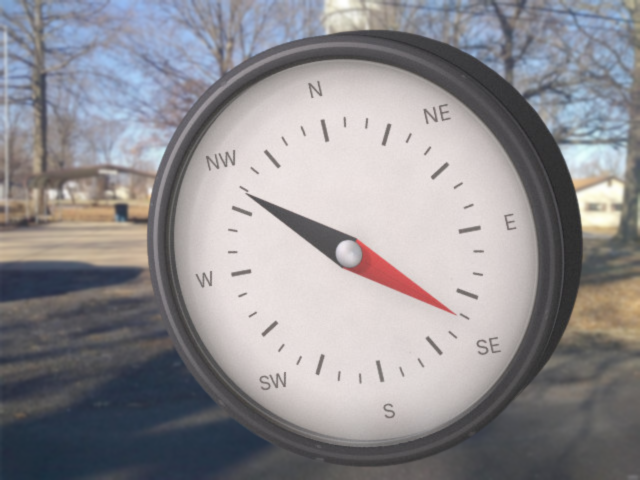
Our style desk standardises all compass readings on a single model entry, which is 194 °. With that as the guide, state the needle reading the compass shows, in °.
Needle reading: 130 °
